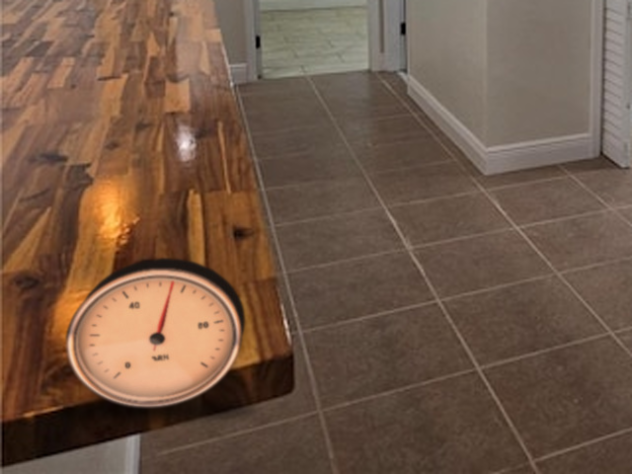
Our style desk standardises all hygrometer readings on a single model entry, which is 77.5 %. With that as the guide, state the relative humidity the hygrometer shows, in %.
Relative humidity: 56 %
